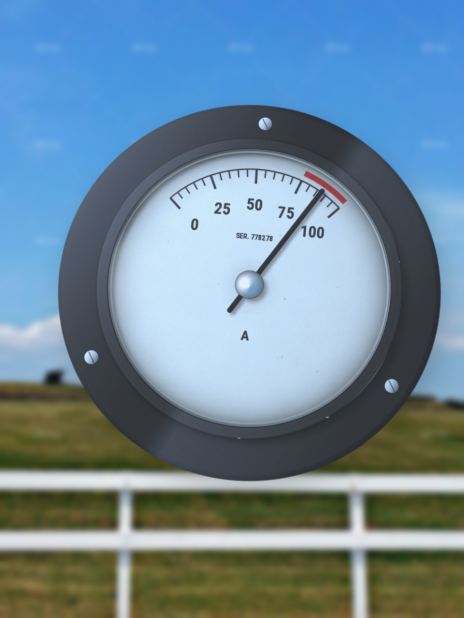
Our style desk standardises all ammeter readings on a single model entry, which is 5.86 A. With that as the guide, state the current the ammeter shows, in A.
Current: 87.5 A
